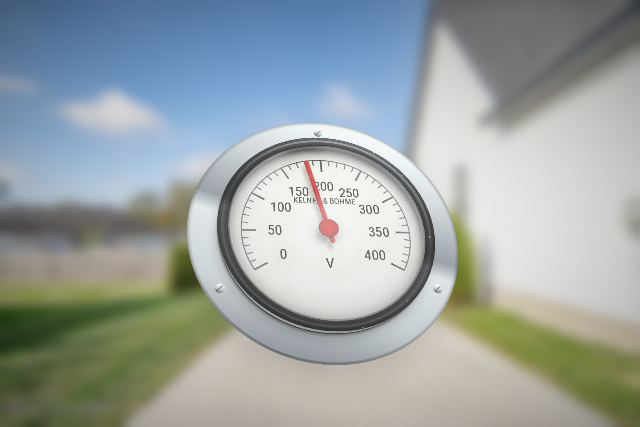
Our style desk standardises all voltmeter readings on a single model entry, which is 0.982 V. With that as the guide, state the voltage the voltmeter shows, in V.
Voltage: 180 V
